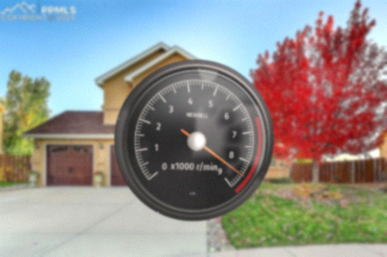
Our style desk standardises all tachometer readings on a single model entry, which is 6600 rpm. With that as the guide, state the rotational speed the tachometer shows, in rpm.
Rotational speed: 8500 rpm
